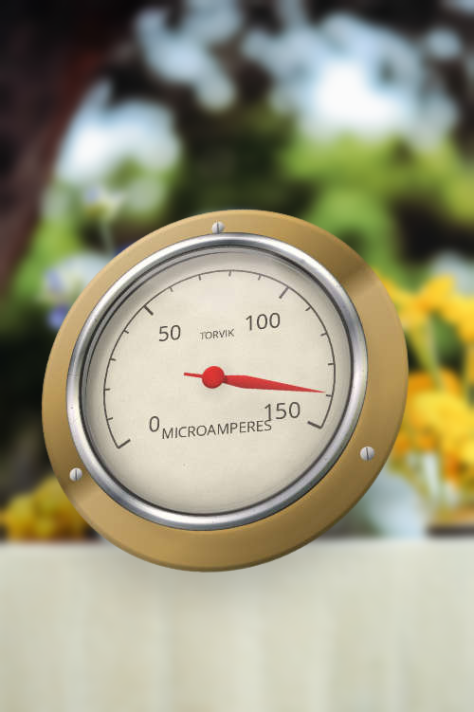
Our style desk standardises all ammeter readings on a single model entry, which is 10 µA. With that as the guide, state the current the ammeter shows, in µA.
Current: 140 µA
